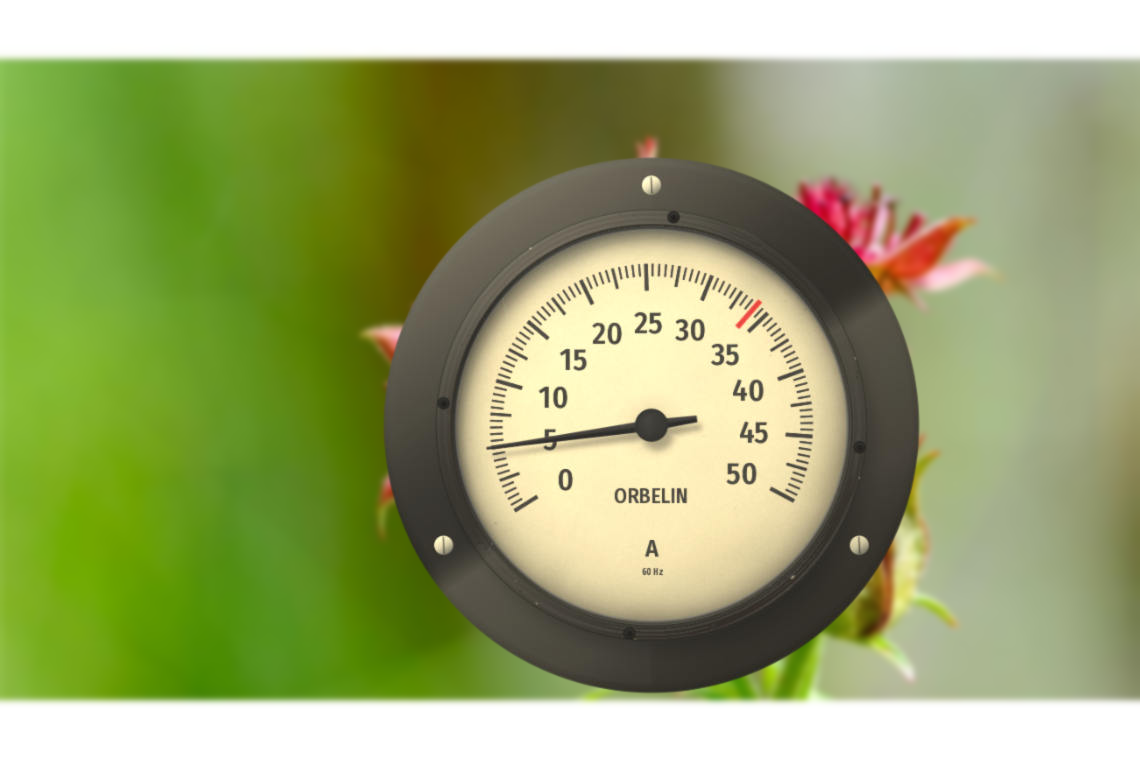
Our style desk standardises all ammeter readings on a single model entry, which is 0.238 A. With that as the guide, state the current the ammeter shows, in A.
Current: 5 A
